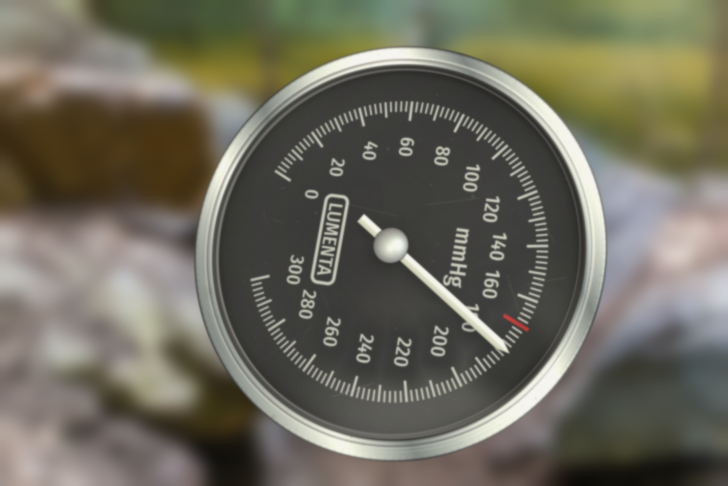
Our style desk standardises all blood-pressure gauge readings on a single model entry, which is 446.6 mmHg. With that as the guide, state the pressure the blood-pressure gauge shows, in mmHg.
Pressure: 180 mmHg
